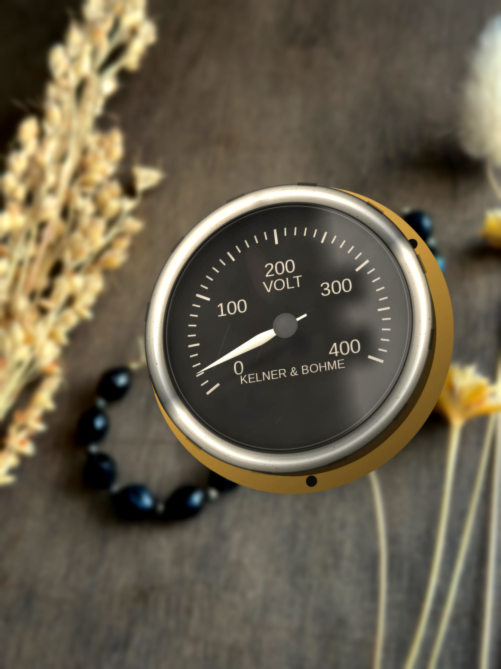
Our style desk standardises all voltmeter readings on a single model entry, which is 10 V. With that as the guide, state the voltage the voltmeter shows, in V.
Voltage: 20 V
